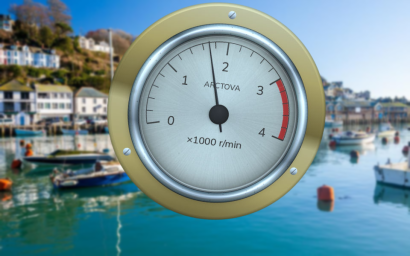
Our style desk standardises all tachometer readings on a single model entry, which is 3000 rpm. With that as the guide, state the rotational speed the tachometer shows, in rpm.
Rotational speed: 1700 rpm
